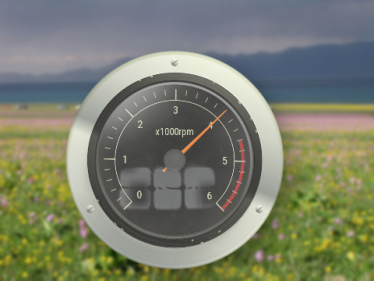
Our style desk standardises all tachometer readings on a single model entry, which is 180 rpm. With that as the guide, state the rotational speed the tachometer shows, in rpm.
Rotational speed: 4000 rpm
